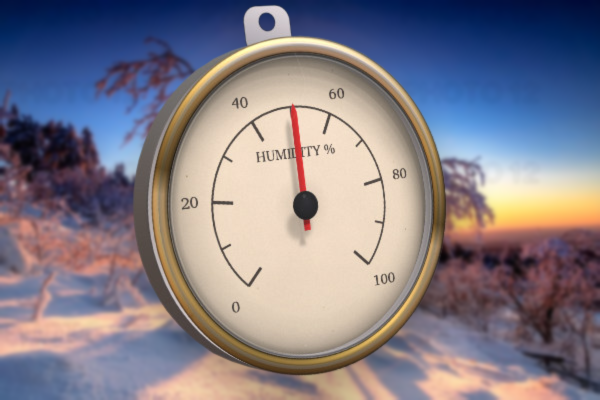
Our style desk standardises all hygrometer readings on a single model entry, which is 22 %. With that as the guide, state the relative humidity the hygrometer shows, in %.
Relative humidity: 50 %
